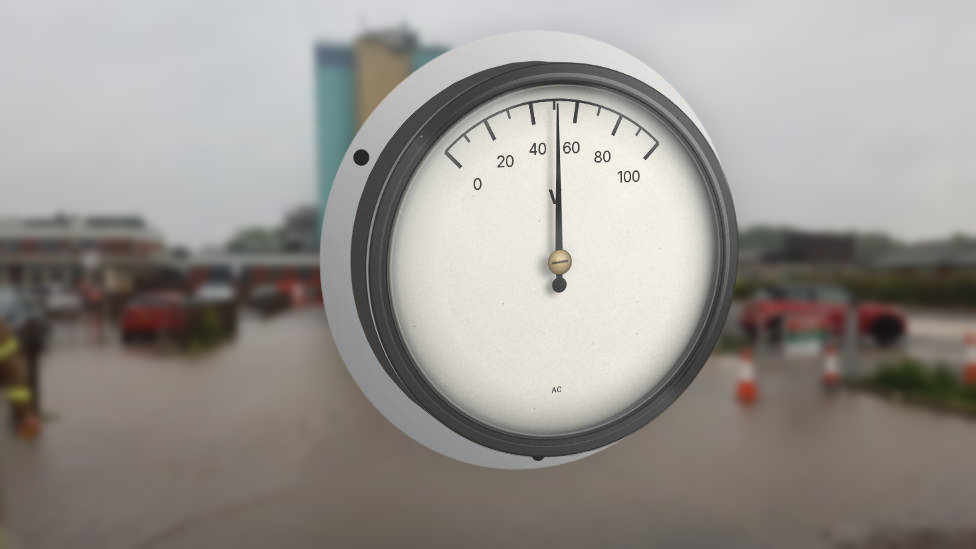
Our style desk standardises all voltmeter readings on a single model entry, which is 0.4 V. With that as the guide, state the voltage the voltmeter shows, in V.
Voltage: 50 V
